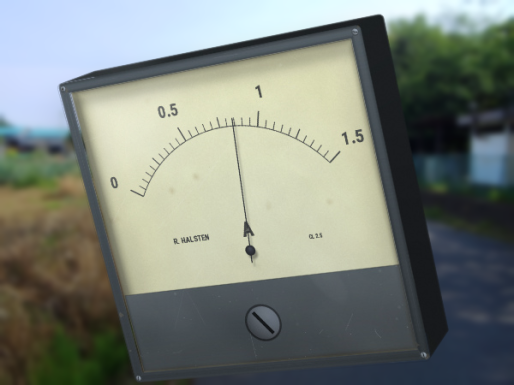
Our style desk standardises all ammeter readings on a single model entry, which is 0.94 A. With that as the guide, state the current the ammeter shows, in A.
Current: 0.85 A
